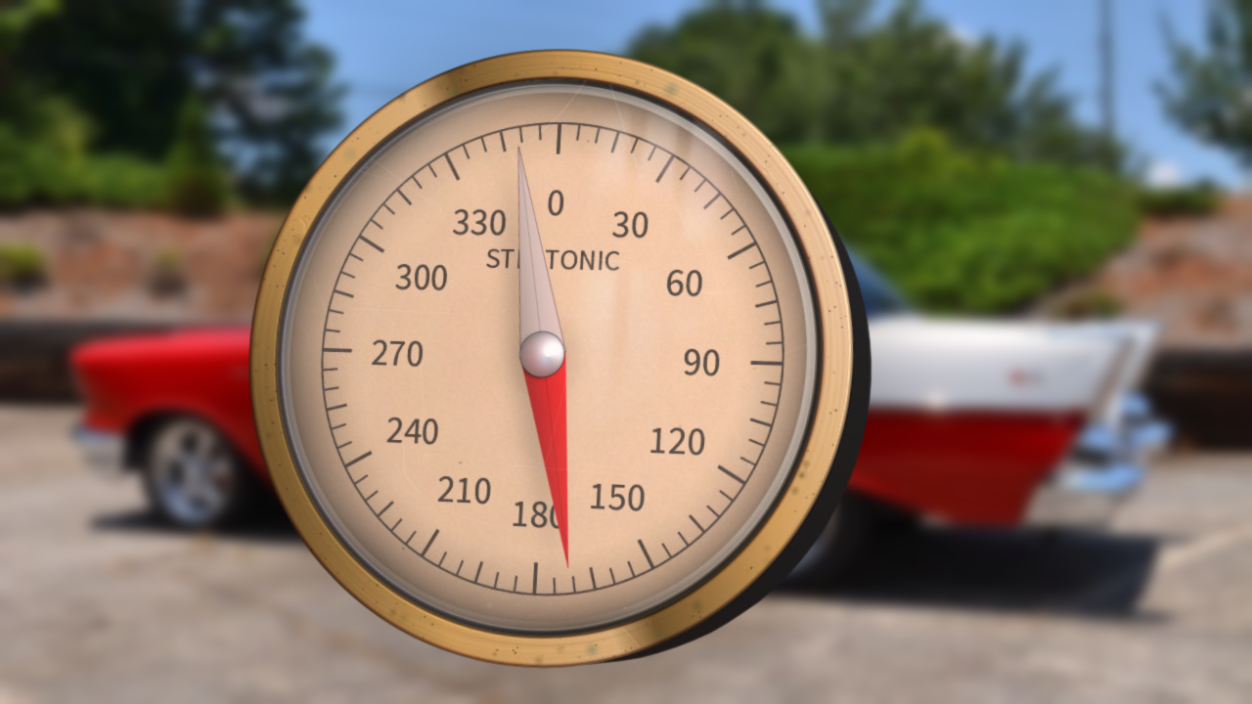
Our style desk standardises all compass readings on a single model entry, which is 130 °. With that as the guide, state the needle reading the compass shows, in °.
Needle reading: 170 °
